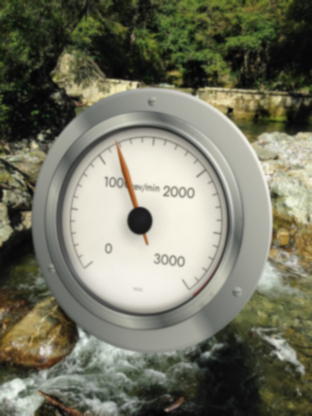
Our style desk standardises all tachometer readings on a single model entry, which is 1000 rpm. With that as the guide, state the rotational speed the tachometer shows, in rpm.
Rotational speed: 1200 rpm
